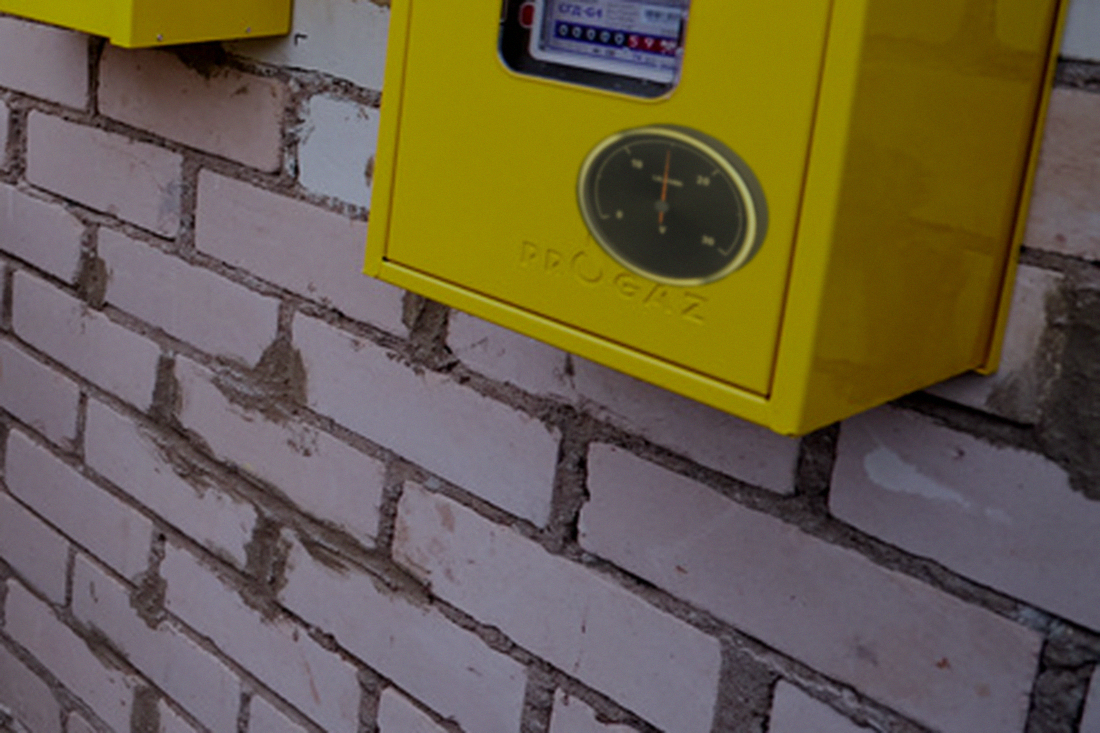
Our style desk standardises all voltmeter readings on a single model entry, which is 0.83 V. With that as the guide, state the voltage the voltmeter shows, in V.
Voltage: 15 V
